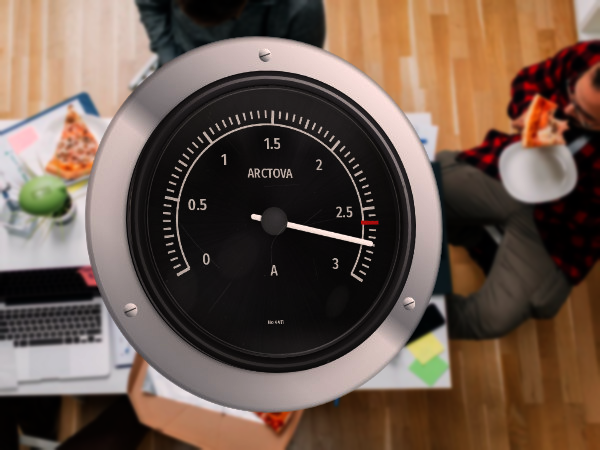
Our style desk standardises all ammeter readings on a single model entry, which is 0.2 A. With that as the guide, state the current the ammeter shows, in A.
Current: 2.75 A
